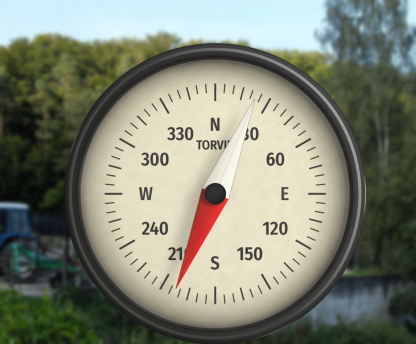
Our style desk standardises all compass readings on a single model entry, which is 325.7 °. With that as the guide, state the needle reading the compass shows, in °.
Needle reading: 202.5 °
